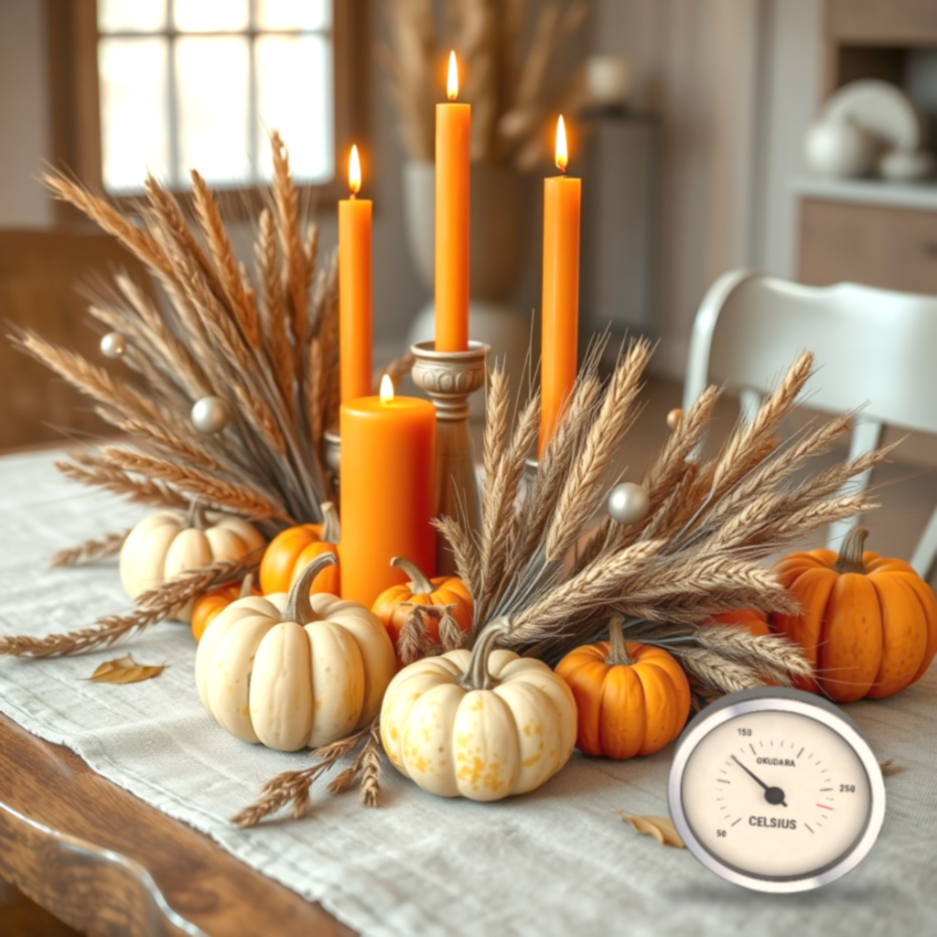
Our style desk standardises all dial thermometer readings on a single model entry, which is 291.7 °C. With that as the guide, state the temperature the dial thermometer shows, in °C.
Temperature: 130 °C
